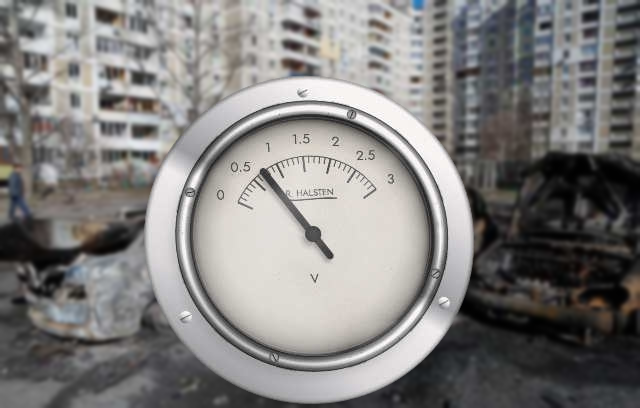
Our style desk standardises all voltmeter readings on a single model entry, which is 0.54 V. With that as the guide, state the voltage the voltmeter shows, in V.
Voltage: 0.7 V
